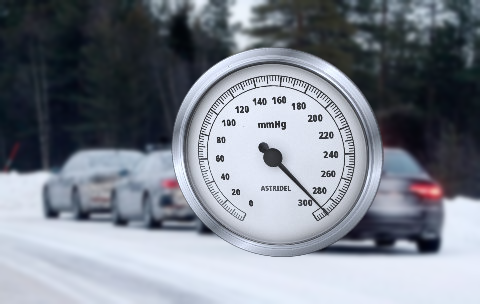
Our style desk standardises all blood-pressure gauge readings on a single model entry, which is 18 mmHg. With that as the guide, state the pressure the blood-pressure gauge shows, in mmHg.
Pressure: 290 mmHg
